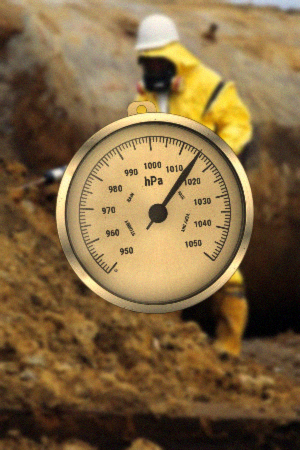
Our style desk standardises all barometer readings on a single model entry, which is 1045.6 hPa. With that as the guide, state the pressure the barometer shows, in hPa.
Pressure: 1015 hPa
